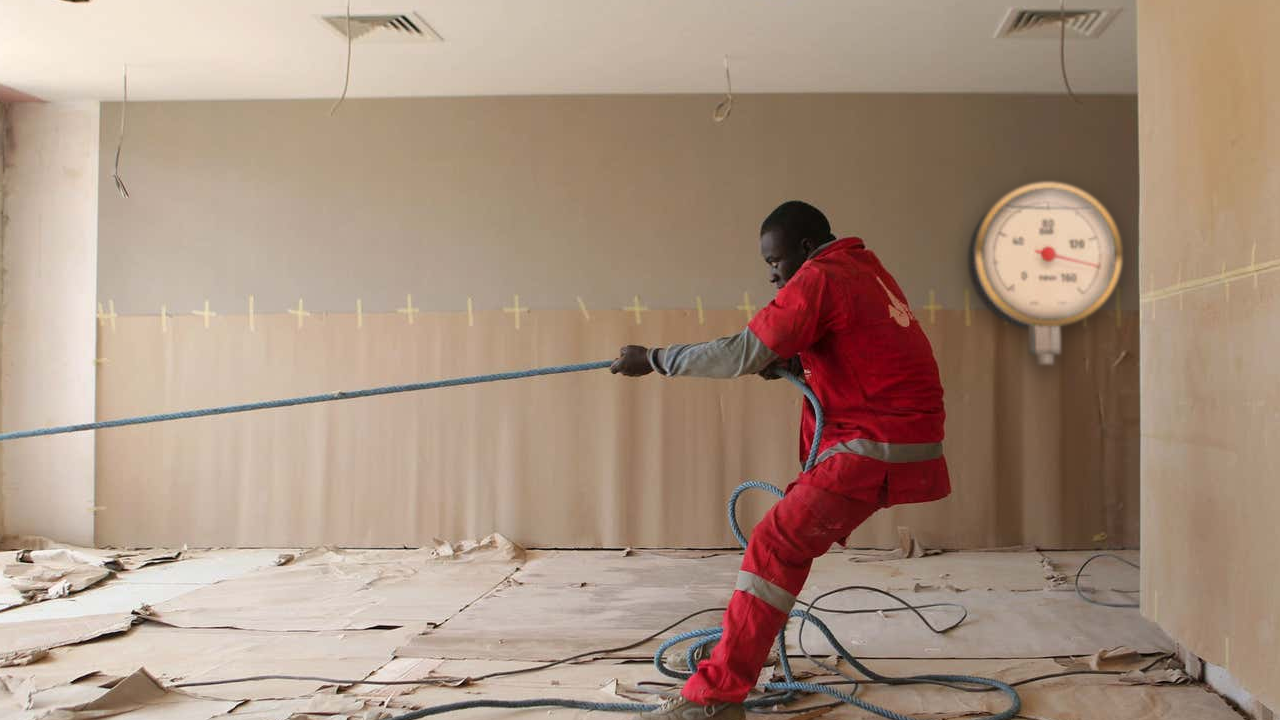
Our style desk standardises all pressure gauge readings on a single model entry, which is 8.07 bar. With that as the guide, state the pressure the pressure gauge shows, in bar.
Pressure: 140 bar
